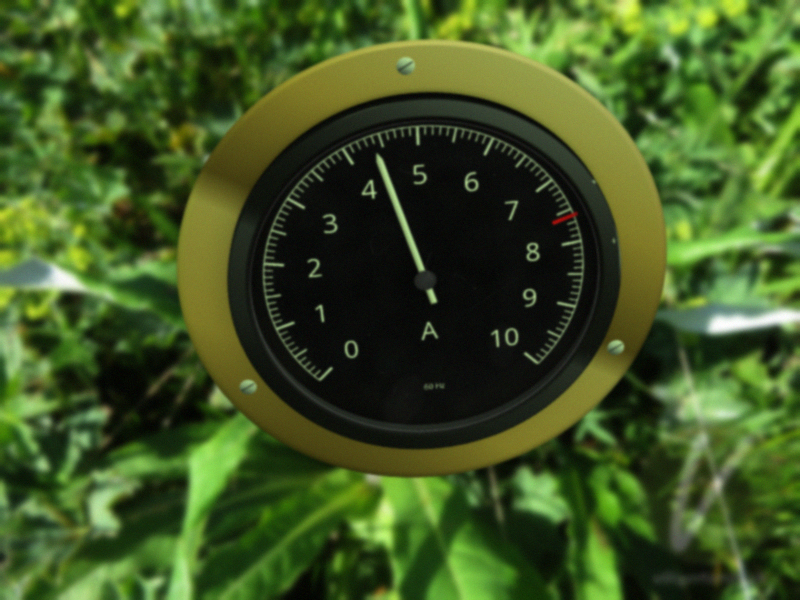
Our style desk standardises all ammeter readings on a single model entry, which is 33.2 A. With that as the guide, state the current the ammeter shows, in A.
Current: 4.4 A
